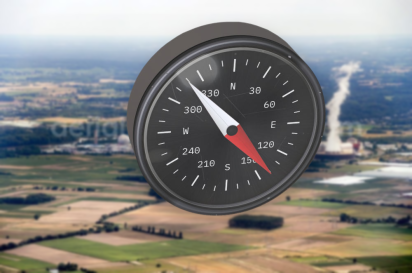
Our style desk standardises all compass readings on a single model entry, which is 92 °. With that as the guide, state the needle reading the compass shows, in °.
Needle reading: 140 °
